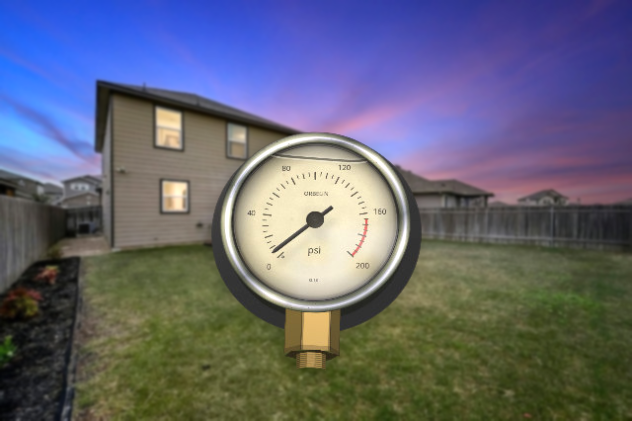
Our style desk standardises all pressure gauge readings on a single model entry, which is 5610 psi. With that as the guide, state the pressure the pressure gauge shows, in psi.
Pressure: 5 psi
